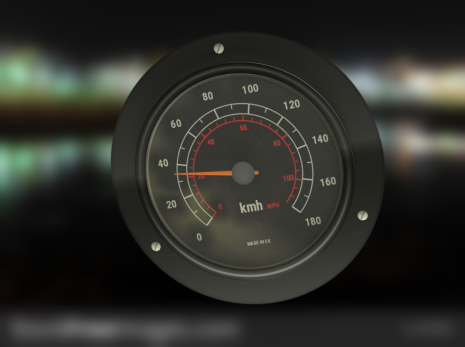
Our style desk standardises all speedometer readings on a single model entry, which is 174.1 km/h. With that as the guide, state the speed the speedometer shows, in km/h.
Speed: 35 km/h
